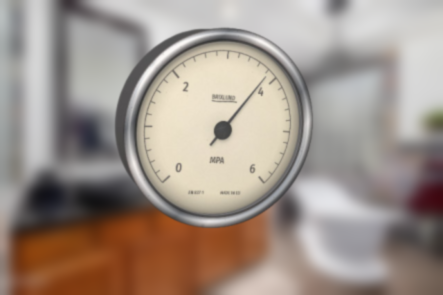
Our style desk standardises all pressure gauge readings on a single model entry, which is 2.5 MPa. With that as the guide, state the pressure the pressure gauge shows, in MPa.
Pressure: 3.8 MPa
